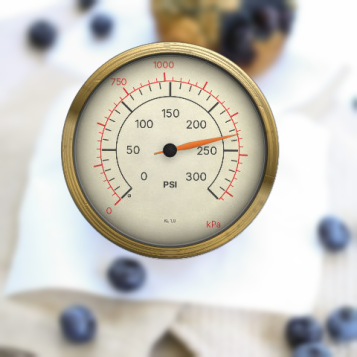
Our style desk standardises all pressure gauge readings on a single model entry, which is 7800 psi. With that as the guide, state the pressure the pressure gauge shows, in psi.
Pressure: 235 psi
